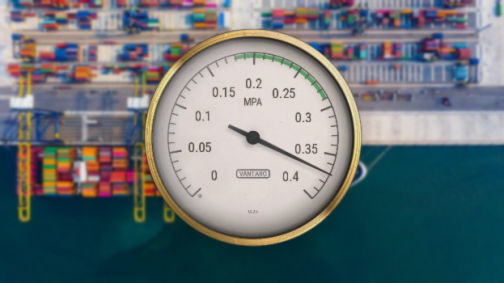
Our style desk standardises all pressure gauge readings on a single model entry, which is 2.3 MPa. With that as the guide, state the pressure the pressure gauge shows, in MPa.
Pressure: 0.37 MPa
